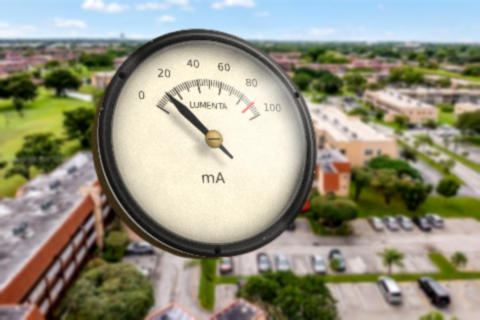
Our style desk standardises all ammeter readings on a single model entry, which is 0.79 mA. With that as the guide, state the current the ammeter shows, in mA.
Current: 10 mA
